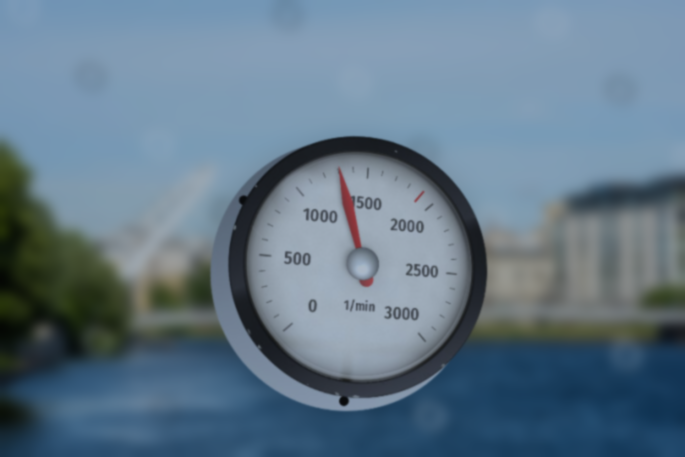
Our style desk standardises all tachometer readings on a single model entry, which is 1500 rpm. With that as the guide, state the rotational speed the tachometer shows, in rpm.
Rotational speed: 1300 rpm
